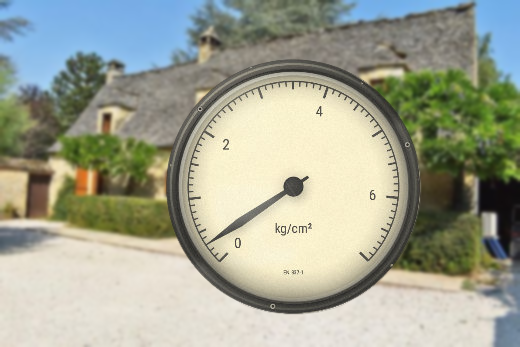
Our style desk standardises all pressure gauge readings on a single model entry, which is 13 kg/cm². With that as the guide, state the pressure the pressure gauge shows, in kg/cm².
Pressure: 0.3 kg/cm²
